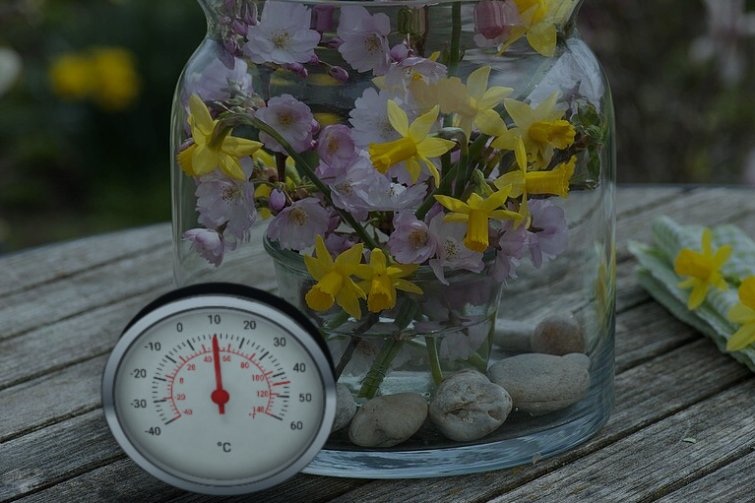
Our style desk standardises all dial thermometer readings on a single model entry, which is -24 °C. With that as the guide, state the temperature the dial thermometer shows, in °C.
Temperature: 10 °C
